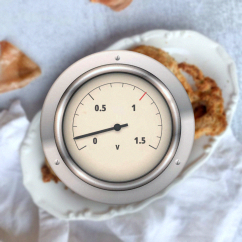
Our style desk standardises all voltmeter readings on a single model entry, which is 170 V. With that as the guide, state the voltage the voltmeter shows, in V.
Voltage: 0.1 V
